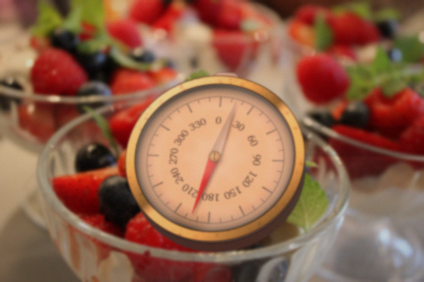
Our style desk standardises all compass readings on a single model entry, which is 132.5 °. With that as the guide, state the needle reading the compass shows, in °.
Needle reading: 195 °
